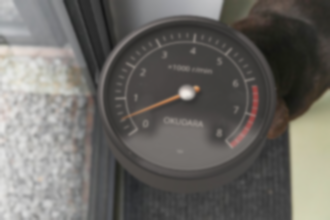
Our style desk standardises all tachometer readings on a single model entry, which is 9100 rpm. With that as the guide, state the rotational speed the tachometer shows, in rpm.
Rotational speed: 400 rpm
